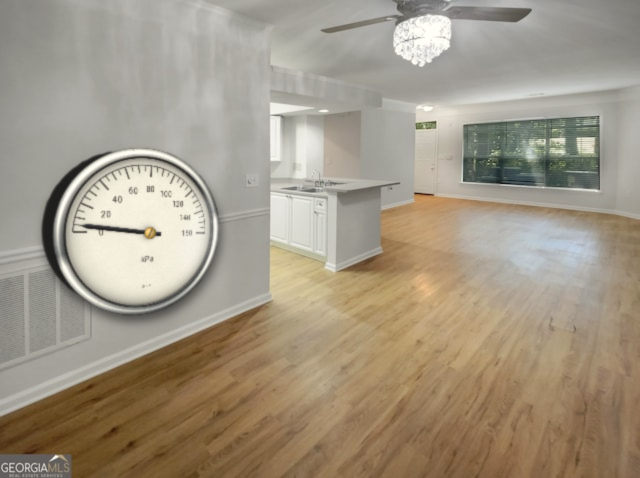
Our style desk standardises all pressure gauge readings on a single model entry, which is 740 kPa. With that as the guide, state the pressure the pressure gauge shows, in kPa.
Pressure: 5 kPa
